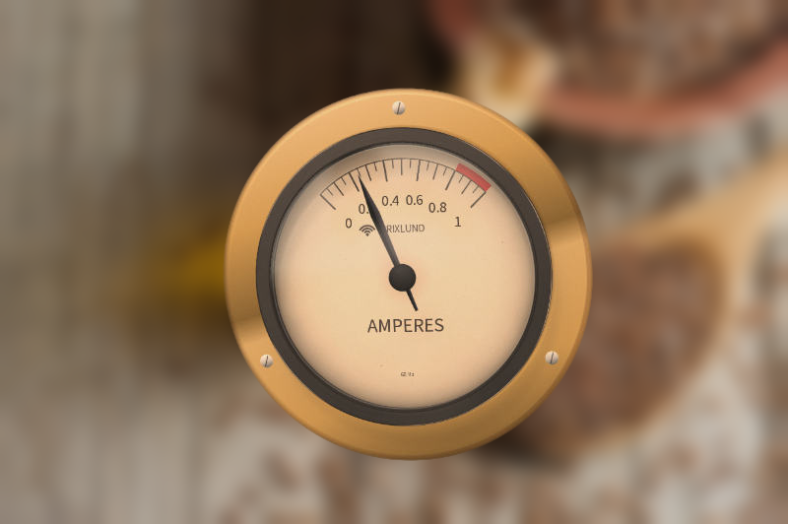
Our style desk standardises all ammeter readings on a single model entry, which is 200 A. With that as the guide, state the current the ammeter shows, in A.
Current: 0.25 A
